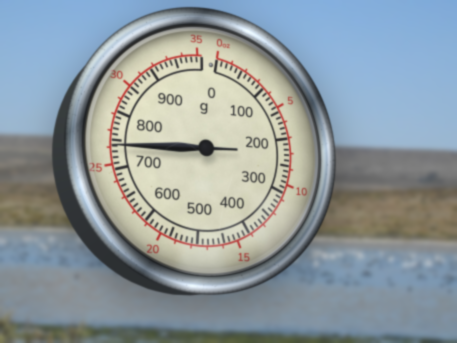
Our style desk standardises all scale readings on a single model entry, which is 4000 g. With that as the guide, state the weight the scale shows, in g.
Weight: 740 g
